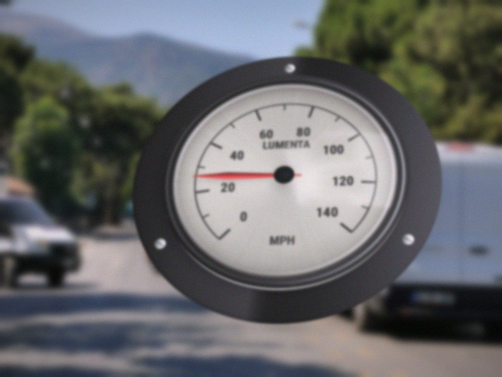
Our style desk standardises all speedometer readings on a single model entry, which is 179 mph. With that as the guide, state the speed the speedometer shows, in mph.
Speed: 25 mph
